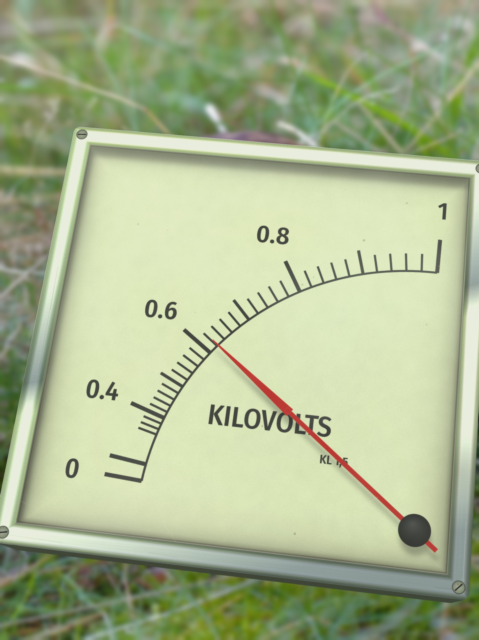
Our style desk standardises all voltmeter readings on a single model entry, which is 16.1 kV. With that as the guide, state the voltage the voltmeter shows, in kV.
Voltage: 0.62 kV
